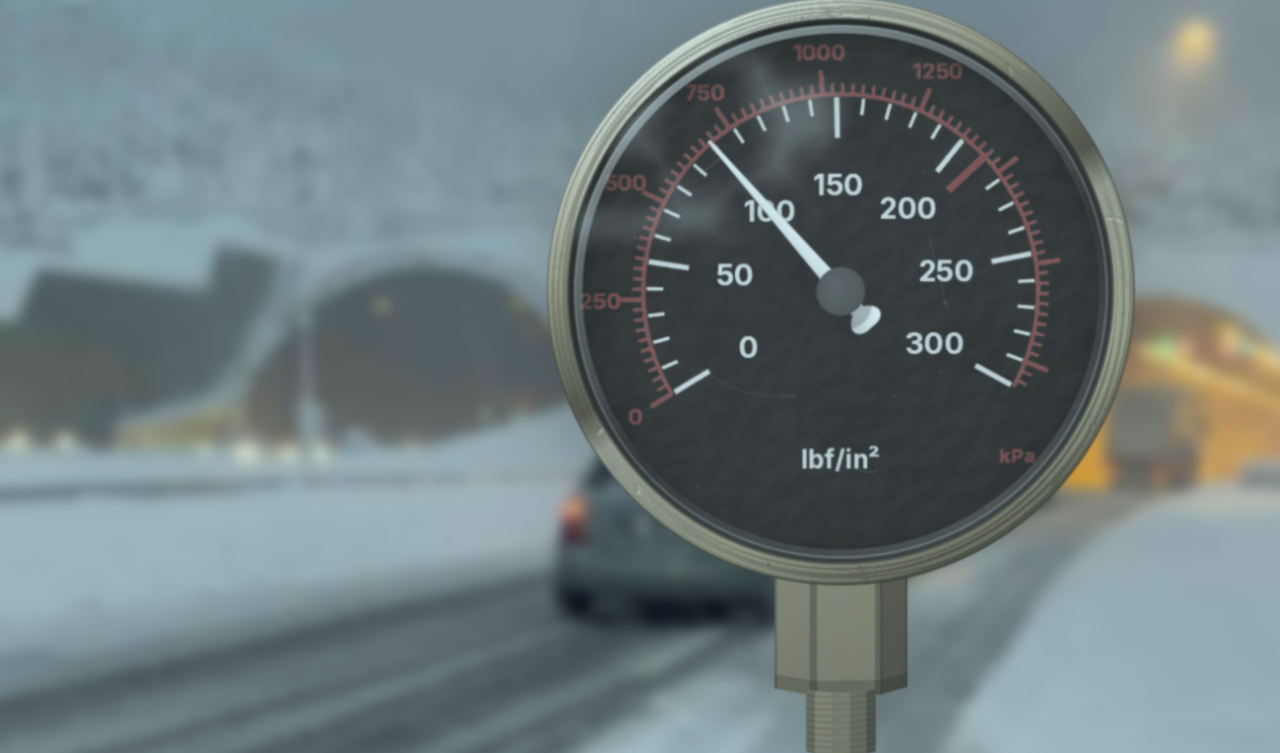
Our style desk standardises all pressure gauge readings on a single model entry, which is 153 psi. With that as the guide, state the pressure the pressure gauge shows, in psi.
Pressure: 100 psi
